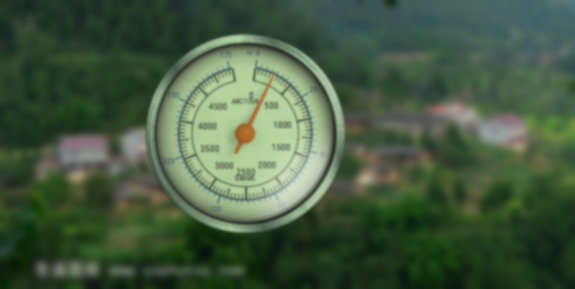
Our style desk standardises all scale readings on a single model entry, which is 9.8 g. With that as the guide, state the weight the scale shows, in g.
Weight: 250 g
